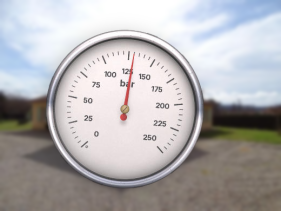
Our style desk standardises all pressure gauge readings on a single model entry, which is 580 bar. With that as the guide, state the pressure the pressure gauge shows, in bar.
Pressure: 130 bar
